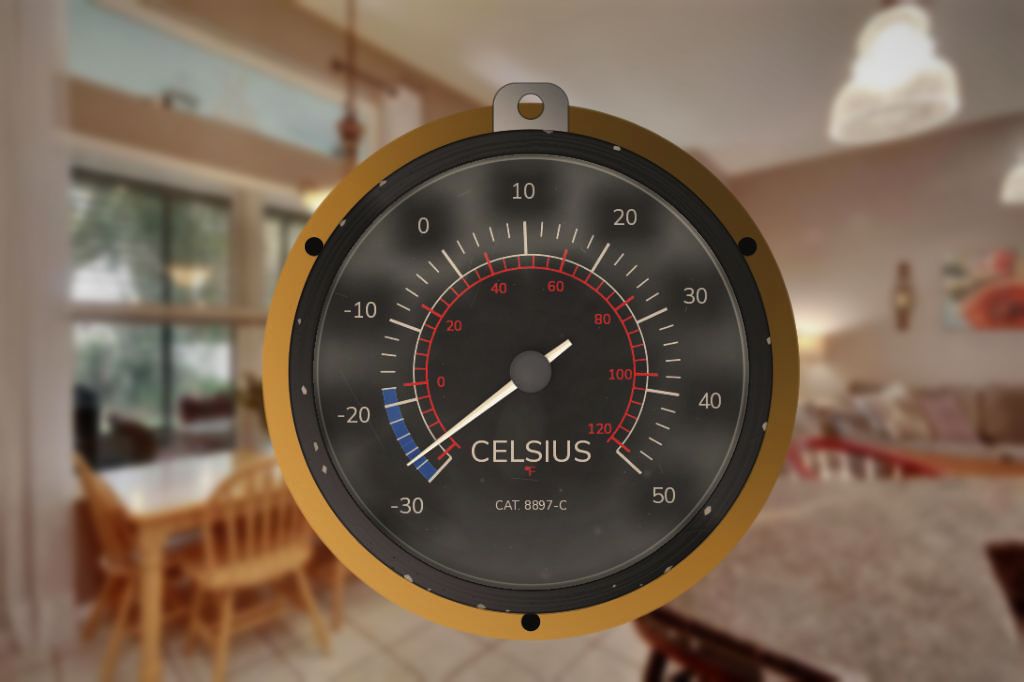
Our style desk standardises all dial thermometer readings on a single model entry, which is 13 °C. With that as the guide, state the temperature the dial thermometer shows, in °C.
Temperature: -27 °C
